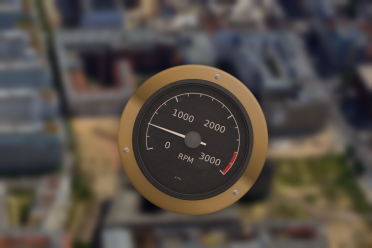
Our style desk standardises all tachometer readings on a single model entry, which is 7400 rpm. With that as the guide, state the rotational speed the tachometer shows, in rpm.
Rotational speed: 400 rpm
